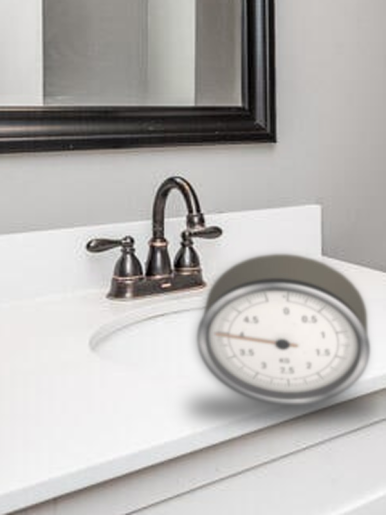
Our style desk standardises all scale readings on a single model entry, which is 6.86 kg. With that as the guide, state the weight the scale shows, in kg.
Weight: 4 kg
